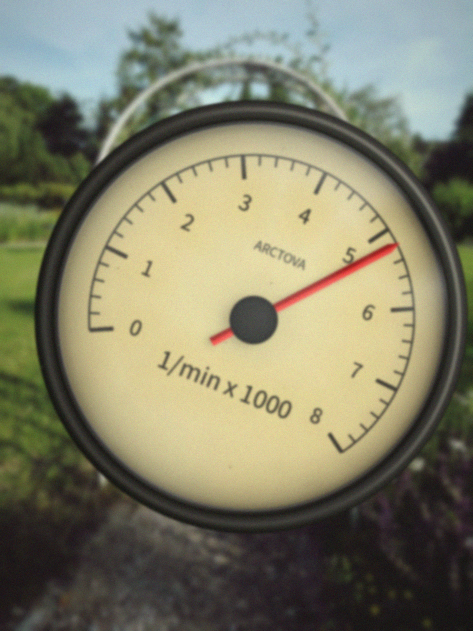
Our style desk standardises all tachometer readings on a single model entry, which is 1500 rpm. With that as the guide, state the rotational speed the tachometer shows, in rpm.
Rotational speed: 5200 rpm
